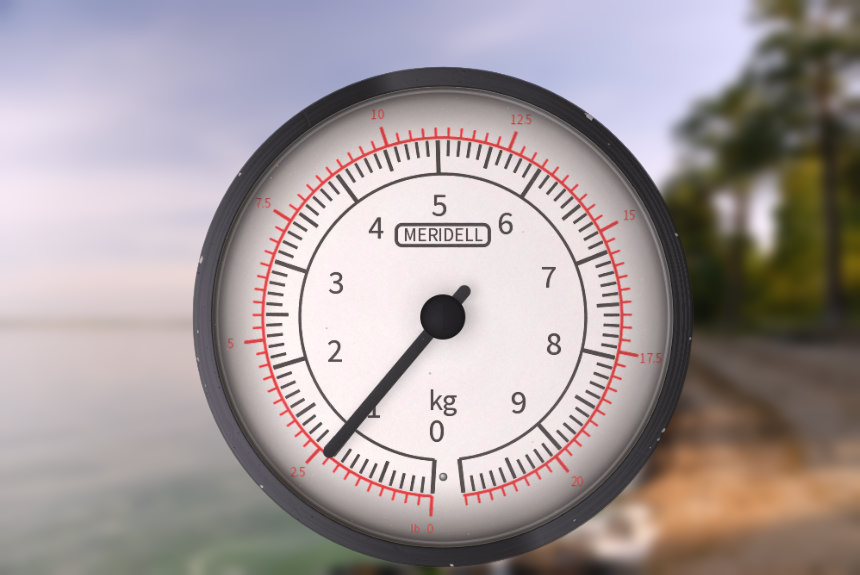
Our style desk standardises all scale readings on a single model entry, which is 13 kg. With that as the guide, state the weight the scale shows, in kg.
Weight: 1.05 kg
